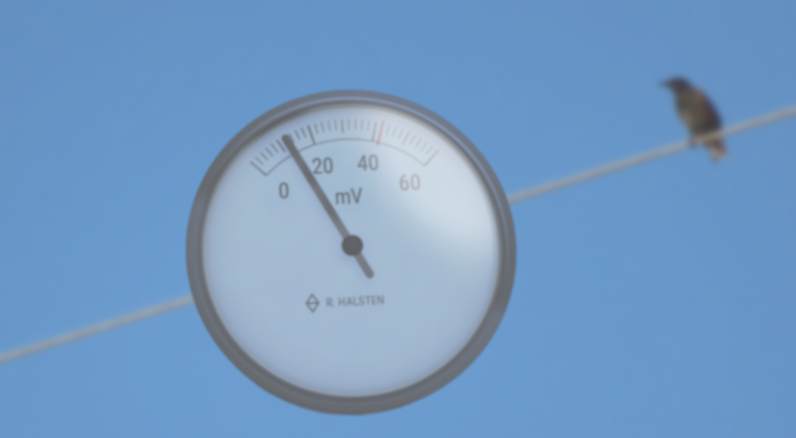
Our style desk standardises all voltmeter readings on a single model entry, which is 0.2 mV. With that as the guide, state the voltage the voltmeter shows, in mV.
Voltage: 12 mV
